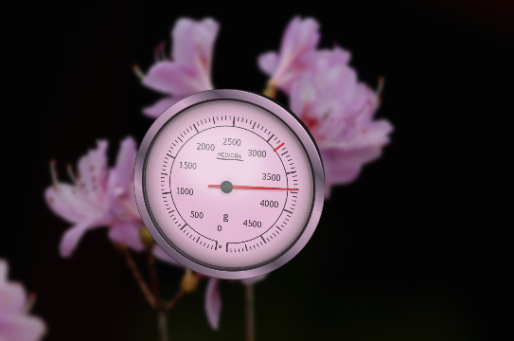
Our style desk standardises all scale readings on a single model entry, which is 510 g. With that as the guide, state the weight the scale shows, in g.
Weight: 3700 g
